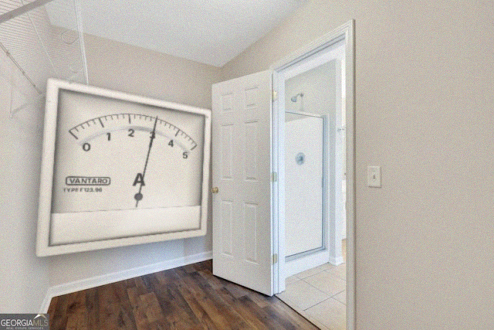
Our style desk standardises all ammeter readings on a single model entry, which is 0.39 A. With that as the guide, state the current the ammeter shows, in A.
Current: 3 A
